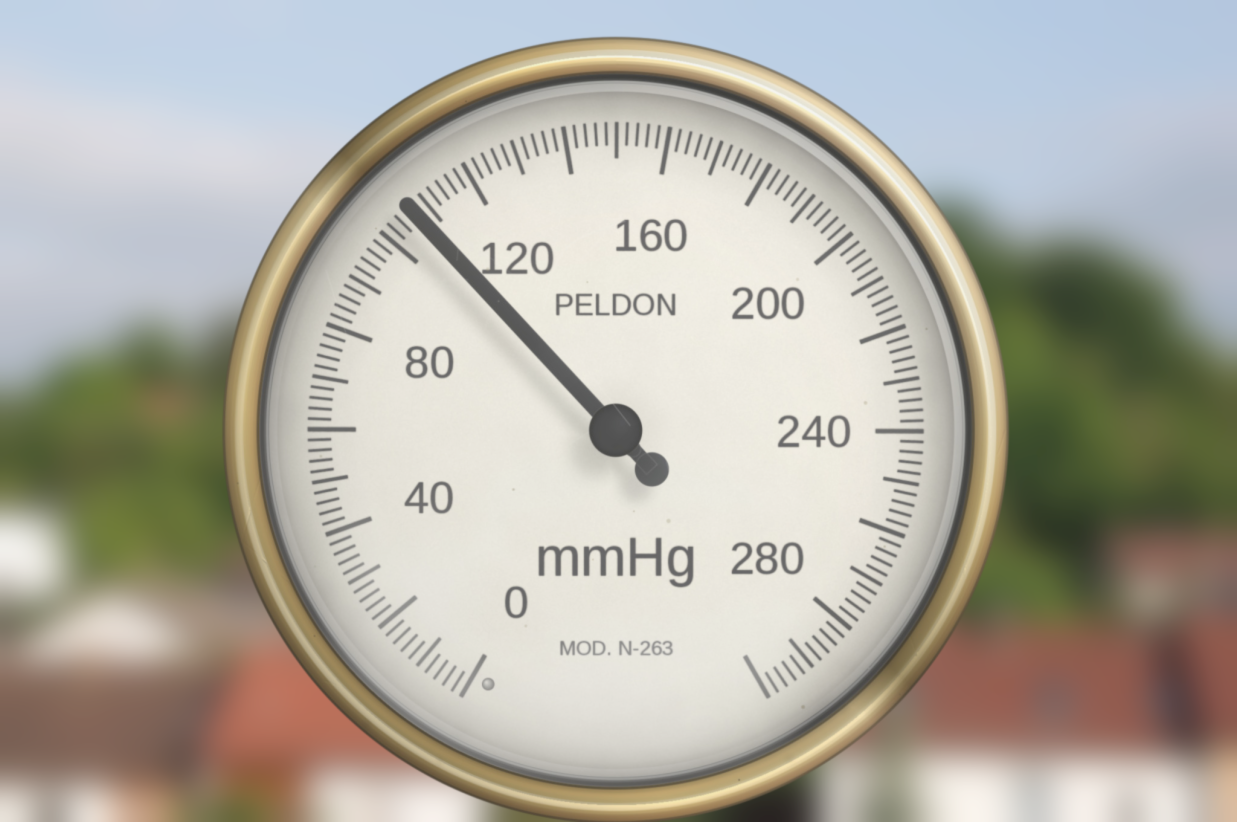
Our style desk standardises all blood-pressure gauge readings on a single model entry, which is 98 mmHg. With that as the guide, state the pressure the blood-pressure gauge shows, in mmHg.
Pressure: 107 mmHg
